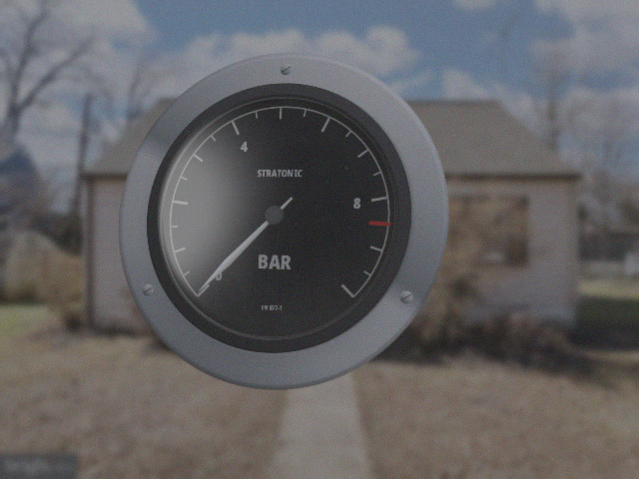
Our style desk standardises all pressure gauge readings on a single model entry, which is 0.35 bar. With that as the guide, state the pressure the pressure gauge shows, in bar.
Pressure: 0 bar
